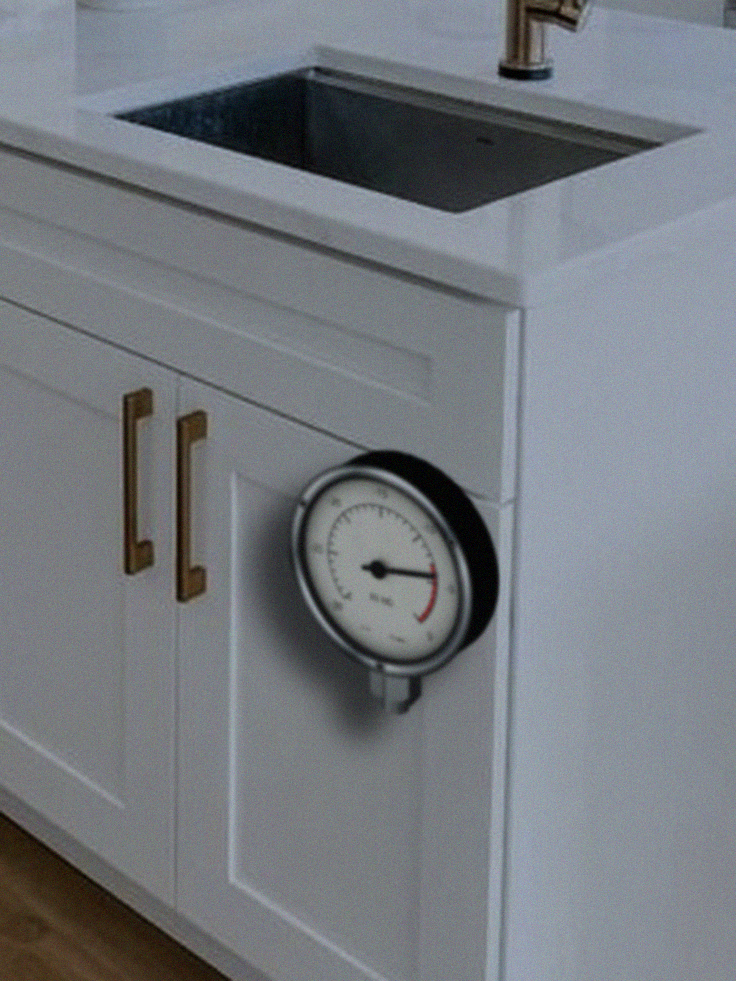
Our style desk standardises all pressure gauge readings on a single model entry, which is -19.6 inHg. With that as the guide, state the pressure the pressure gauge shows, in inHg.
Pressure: -6 inHg
